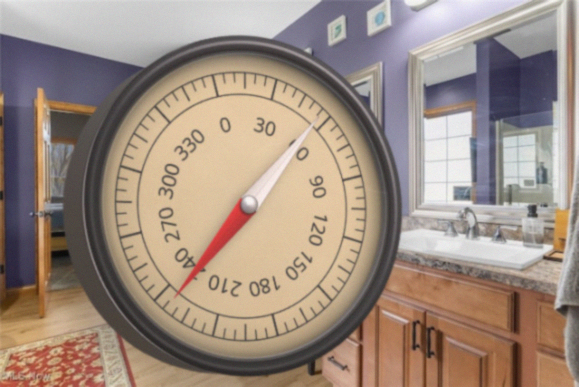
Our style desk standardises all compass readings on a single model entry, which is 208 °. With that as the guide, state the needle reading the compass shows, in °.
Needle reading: 235 °
